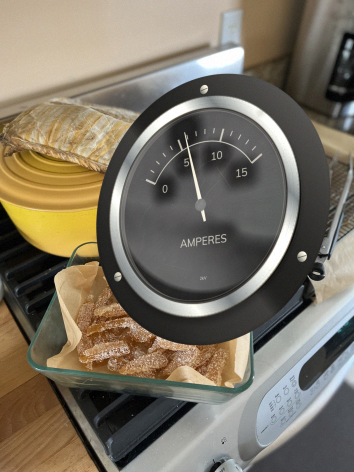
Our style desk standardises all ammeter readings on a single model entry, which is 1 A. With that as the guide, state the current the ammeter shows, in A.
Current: 6 A
